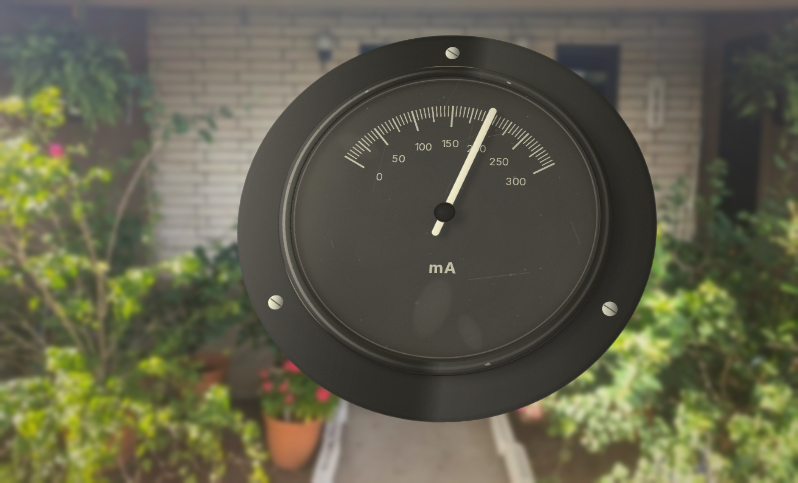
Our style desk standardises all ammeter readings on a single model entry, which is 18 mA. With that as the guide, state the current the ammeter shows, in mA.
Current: 200 mA
